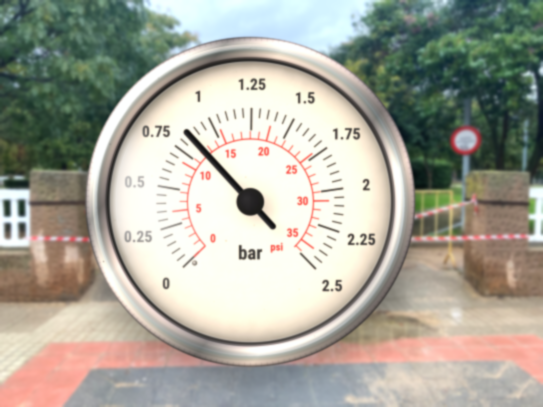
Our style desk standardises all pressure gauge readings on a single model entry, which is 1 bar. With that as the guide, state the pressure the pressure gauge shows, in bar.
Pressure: 0.85 bar
